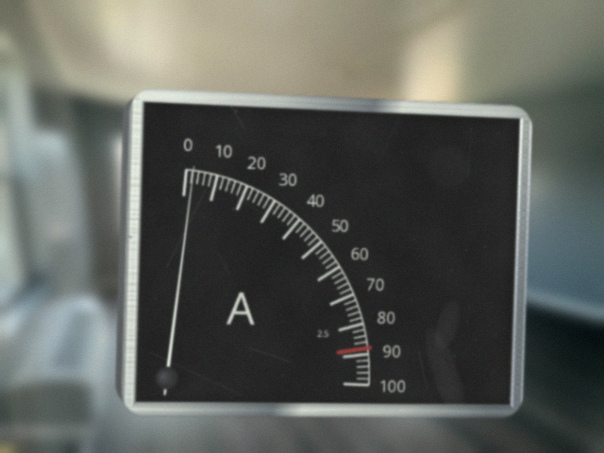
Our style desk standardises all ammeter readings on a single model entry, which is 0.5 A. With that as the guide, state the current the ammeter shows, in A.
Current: 2 A
